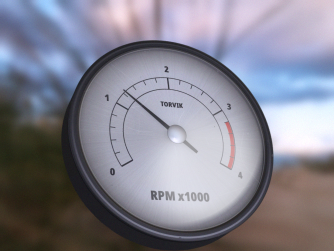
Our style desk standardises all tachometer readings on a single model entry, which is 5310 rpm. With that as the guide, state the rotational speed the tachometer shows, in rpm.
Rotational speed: 1200 rpm
